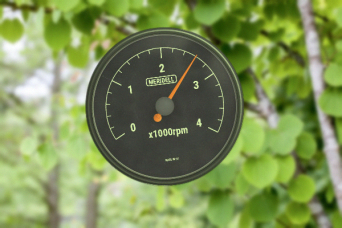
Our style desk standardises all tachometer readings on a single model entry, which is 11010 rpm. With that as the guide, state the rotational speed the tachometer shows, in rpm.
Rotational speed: 2600 rpm
